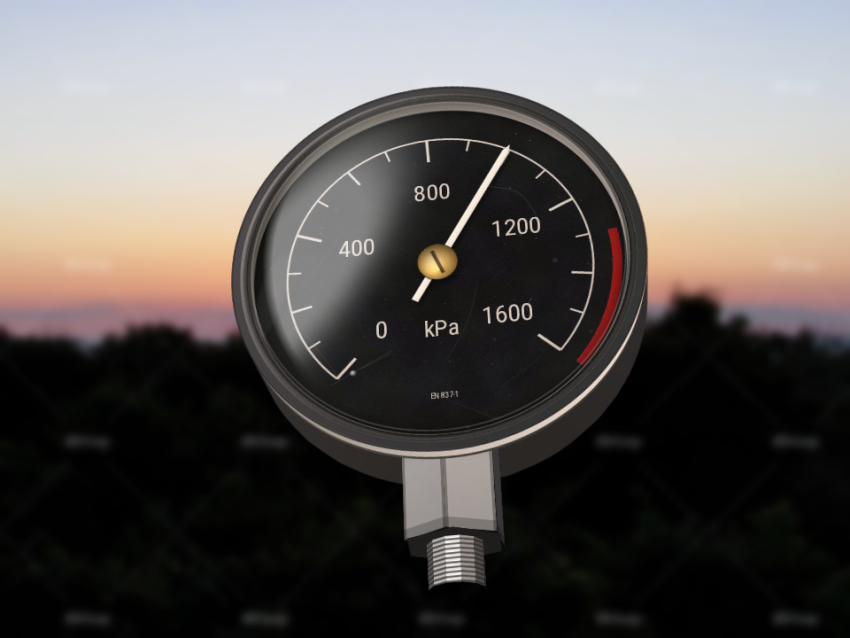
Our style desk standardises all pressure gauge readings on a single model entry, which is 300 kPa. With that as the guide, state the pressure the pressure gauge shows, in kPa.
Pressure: 1000 kPa
